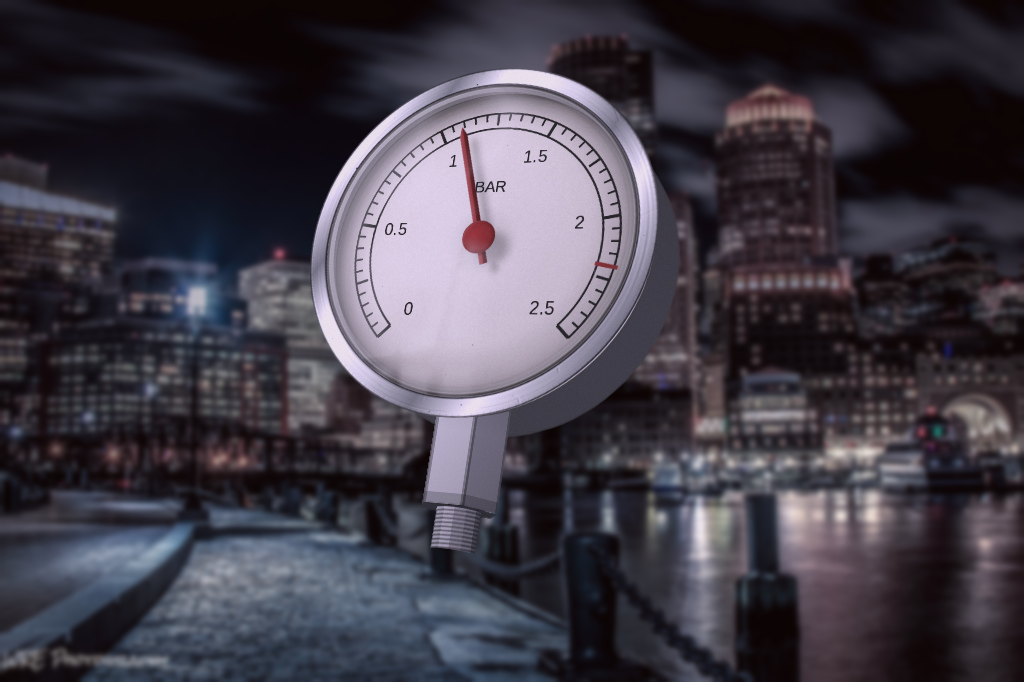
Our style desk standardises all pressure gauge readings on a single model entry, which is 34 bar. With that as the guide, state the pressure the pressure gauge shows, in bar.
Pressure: 1.1 bar
